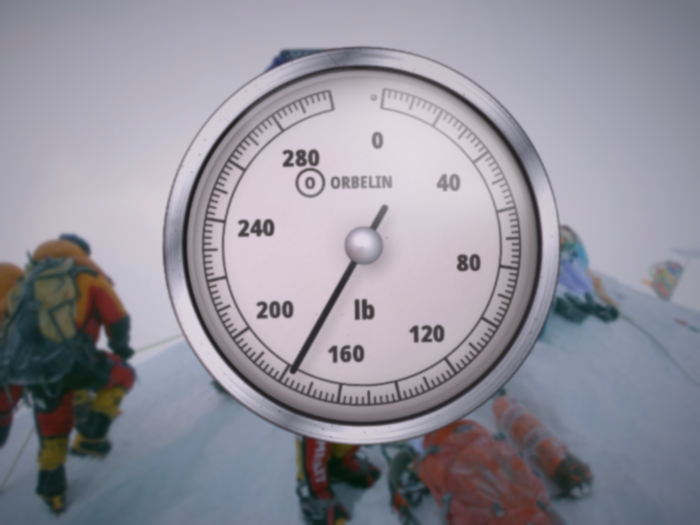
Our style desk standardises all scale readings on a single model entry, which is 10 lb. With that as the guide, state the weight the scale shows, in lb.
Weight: 178 lb
